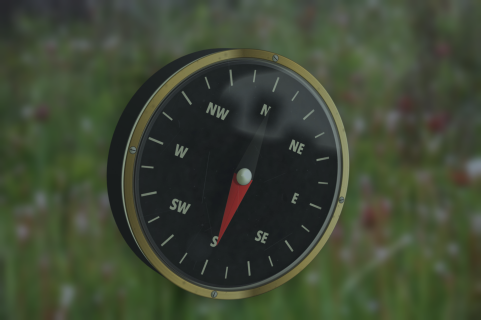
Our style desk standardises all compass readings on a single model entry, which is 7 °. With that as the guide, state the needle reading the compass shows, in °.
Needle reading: 180 °
